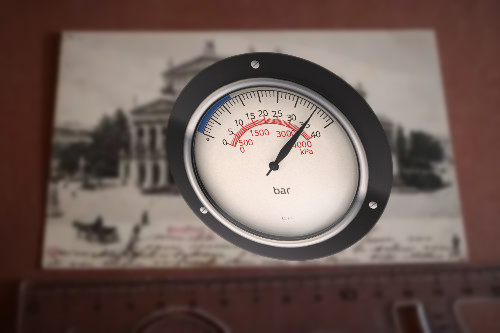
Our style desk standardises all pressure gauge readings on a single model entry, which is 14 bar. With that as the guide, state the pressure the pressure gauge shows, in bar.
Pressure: 35 bar
